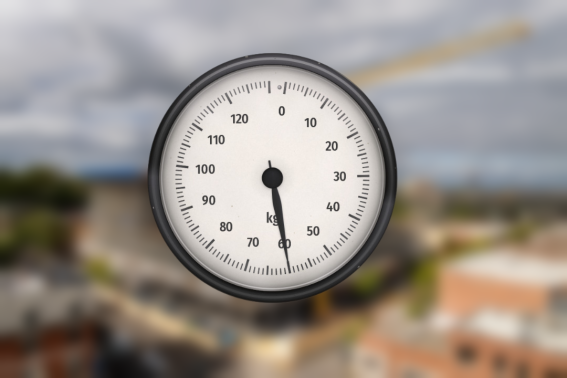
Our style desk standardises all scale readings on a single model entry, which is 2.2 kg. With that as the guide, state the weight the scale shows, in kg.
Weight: 60 kg
